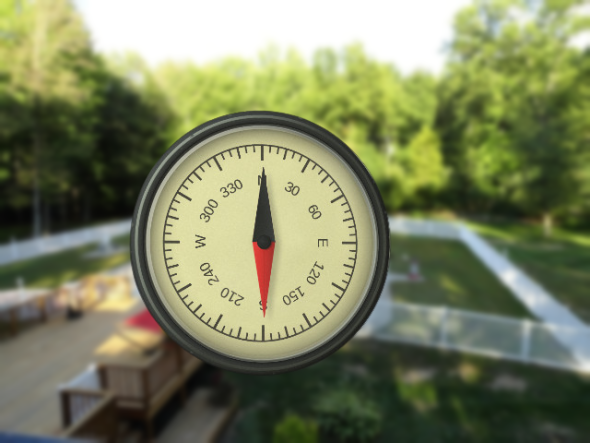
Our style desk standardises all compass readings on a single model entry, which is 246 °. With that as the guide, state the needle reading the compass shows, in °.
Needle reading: 180 °
